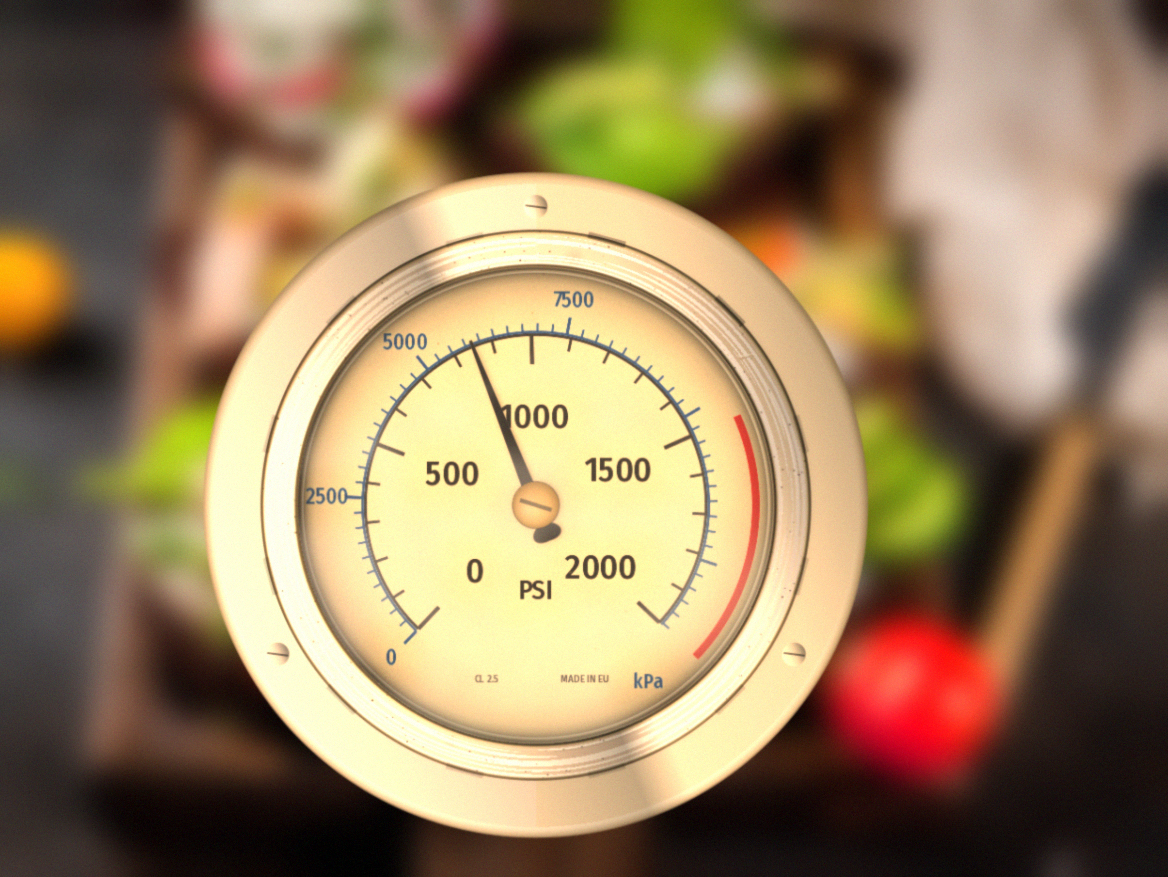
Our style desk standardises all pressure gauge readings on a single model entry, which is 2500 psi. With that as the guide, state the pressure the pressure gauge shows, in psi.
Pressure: 850 psi
